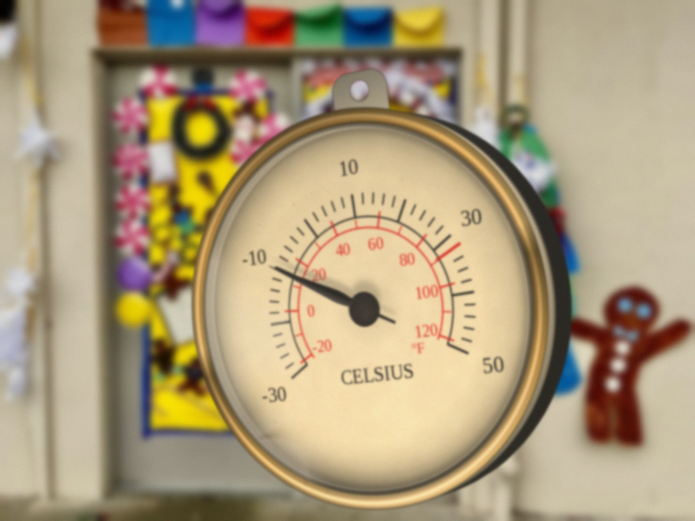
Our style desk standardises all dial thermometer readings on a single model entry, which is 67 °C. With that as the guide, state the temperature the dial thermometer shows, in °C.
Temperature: -10 °C
